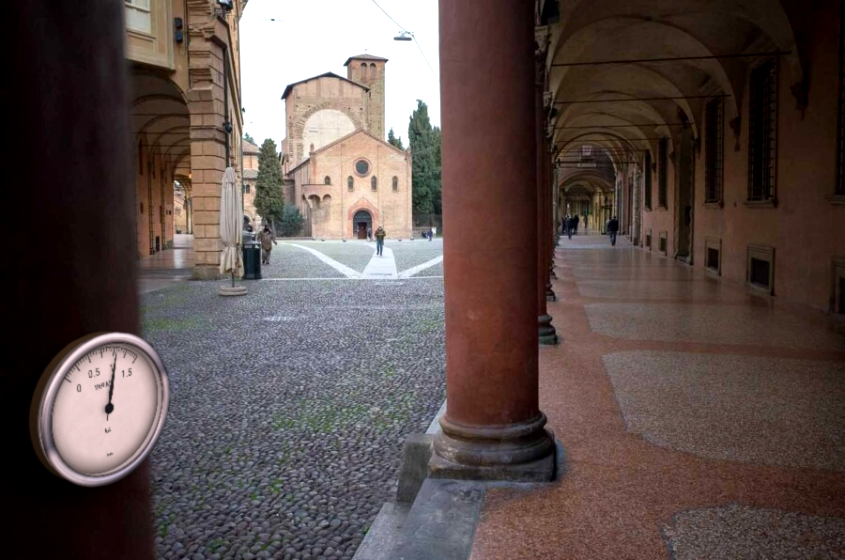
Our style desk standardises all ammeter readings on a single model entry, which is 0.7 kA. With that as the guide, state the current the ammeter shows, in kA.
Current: 1 kA
